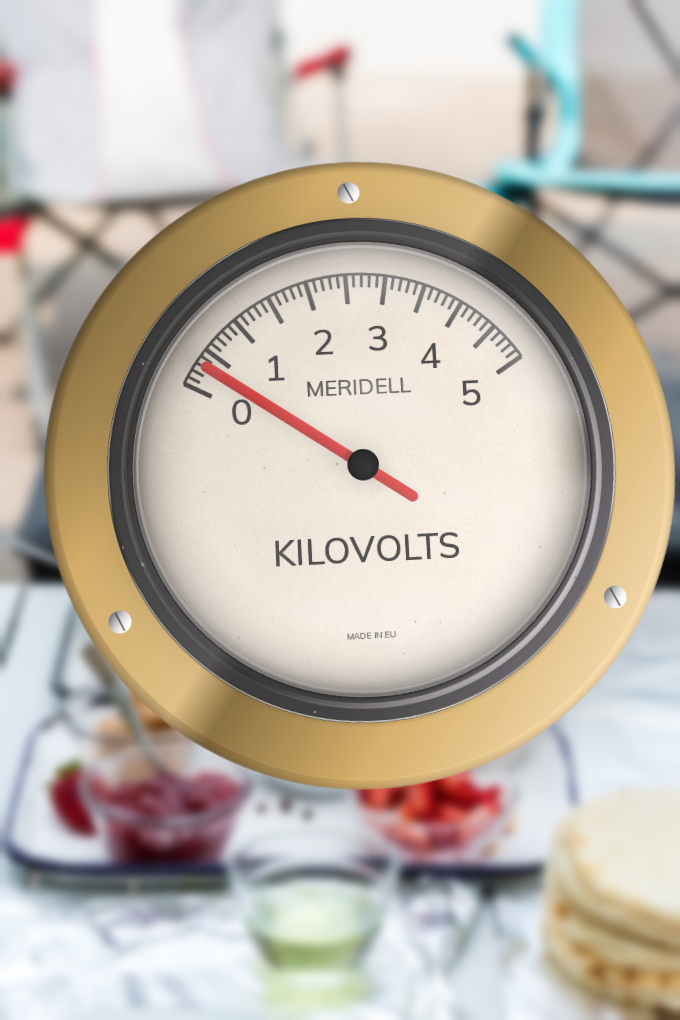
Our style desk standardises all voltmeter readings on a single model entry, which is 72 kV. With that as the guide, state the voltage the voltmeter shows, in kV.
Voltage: 0.3 kV
